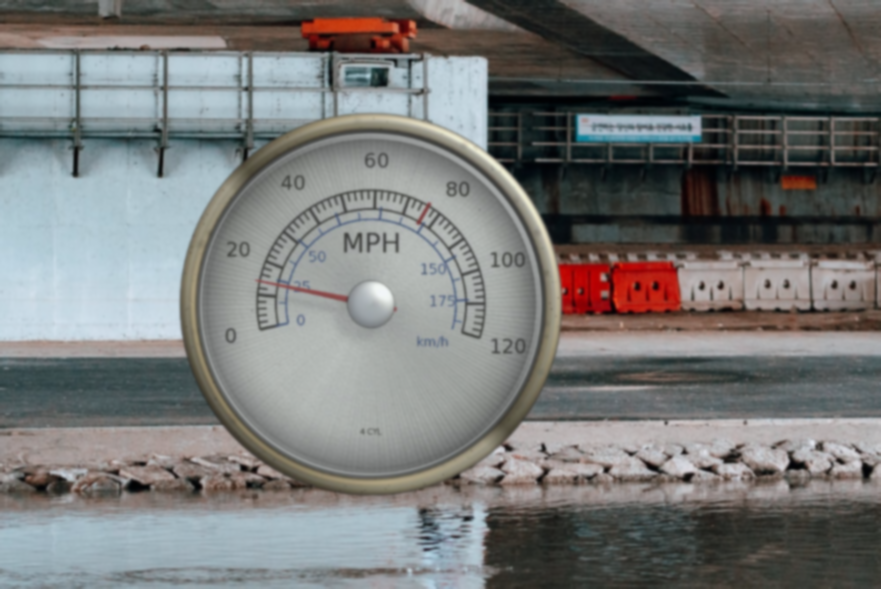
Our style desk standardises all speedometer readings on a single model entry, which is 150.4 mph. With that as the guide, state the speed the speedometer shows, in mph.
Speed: 14 mph
